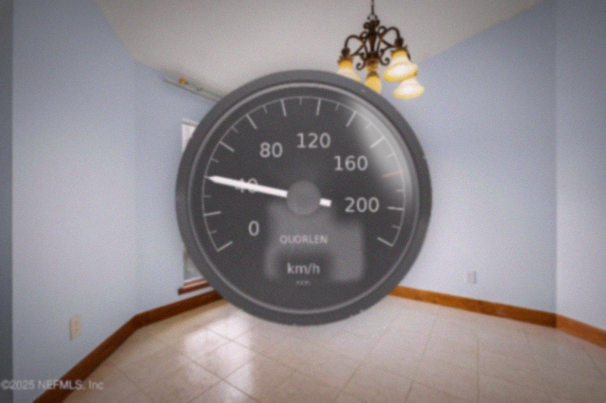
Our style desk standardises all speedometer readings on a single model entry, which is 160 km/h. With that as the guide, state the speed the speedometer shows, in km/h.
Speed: 40 km/h
